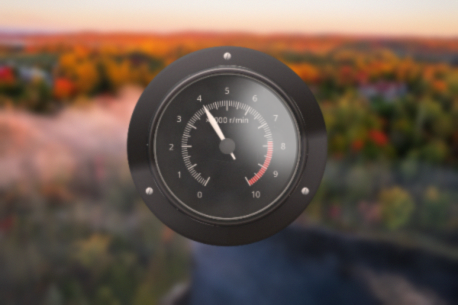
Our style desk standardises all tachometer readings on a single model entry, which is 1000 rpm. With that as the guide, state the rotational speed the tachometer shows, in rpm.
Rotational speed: 4000 rpm
